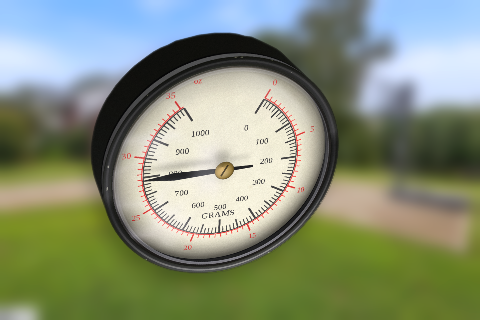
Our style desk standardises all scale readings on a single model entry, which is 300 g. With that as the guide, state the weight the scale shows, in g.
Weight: 800 g
